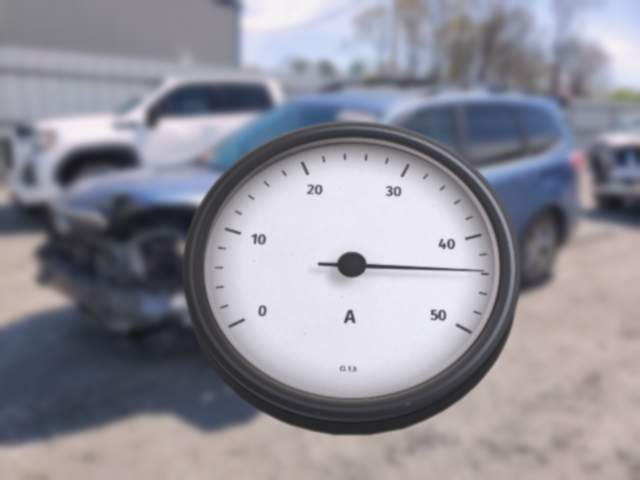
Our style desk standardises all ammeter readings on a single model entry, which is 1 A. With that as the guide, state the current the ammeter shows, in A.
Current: 44 A
